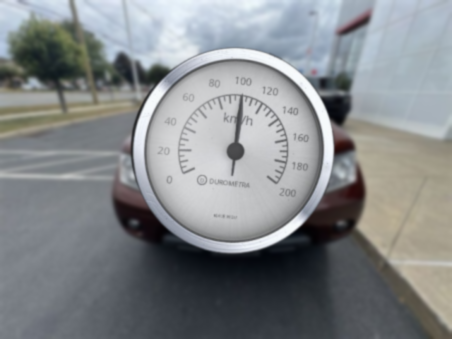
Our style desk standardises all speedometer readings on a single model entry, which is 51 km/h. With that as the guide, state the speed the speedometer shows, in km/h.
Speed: 100 km/h
